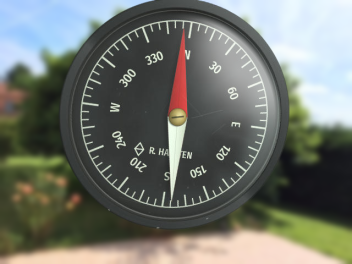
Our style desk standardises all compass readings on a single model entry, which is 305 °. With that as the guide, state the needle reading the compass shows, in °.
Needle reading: 355 °
